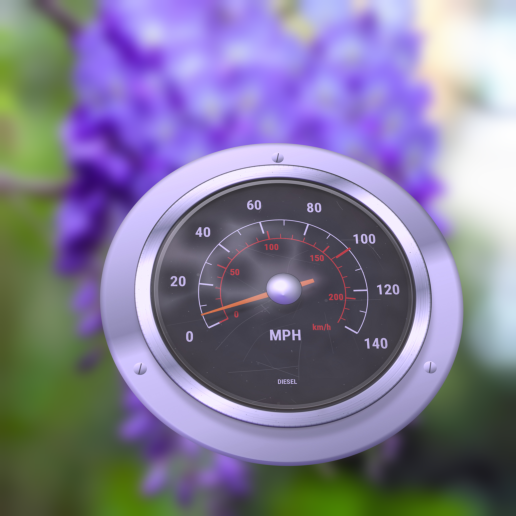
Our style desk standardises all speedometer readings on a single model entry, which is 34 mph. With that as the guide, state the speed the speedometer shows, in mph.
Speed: 5 mph
